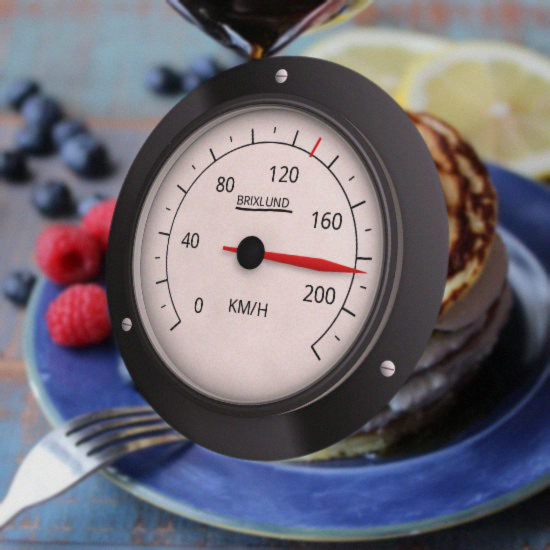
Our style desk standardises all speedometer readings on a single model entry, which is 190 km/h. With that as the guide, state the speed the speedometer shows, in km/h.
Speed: 185 km/h
